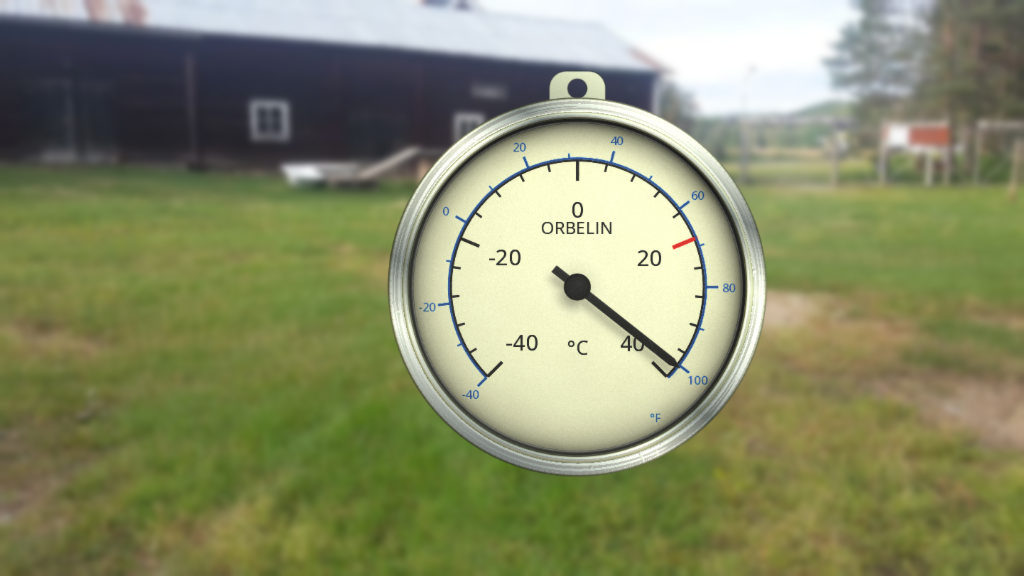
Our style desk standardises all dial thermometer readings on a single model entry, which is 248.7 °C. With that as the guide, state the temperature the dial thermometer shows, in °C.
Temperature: 38 °C
